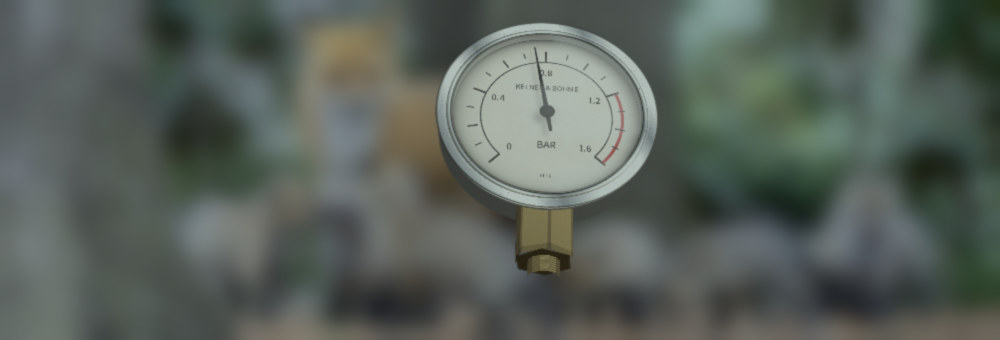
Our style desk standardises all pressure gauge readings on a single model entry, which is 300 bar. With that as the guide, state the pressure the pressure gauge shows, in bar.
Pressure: 0.75 bar
